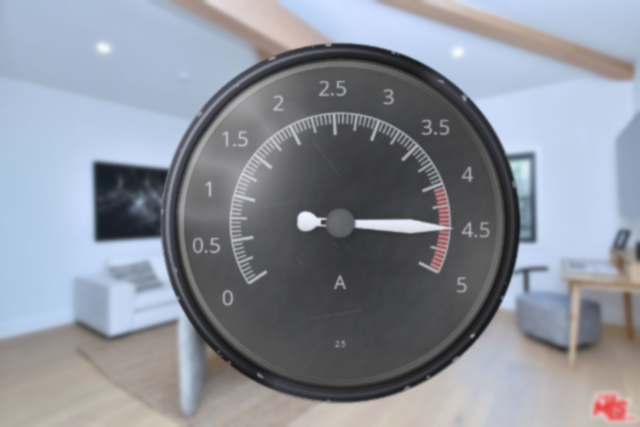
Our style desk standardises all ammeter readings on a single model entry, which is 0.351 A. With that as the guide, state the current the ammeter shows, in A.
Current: 4.5 A
